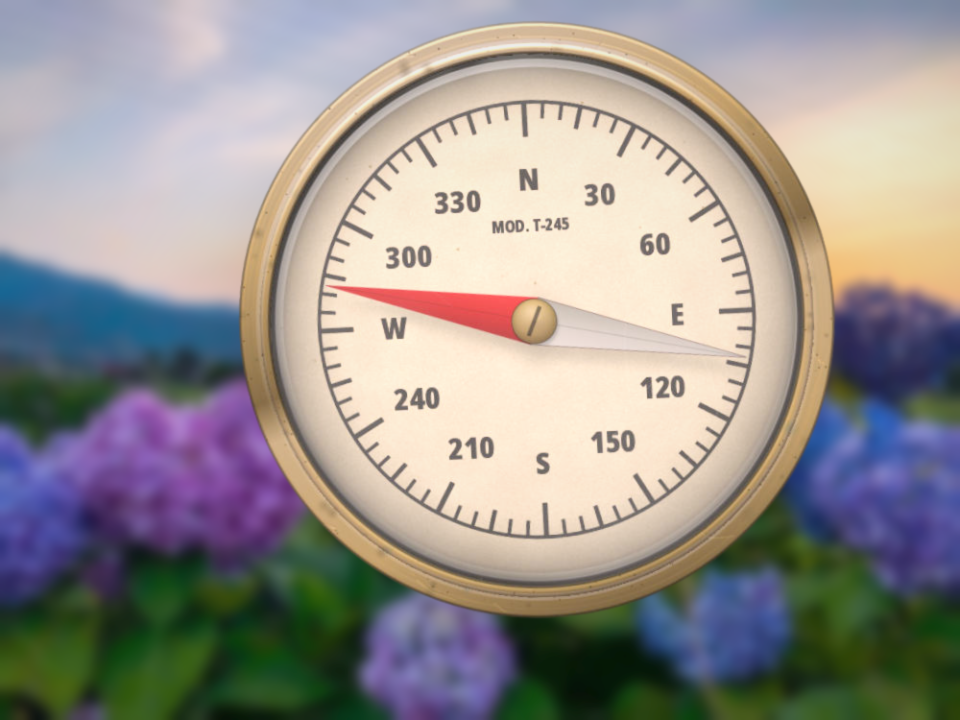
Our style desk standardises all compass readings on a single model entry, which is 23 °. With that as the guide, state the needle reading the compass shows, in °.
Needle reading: 282.5 °
